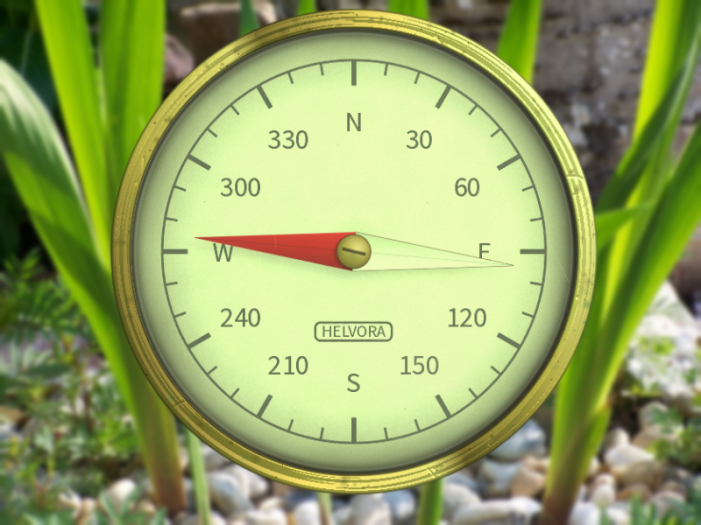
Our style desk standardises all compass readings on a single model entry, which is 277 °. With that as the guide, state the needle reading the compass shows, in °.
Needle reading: 275 °
